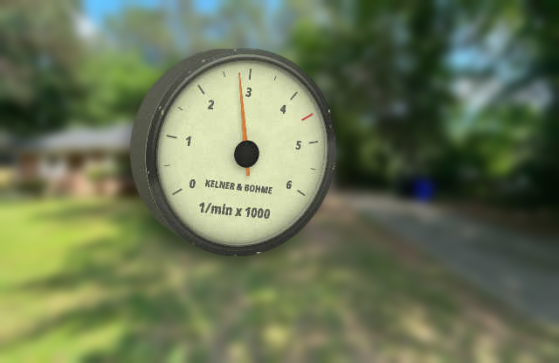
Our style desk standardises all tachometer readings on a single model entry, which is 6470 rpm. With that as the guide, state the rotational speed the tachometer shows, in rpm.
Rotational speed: 2750 rpm
